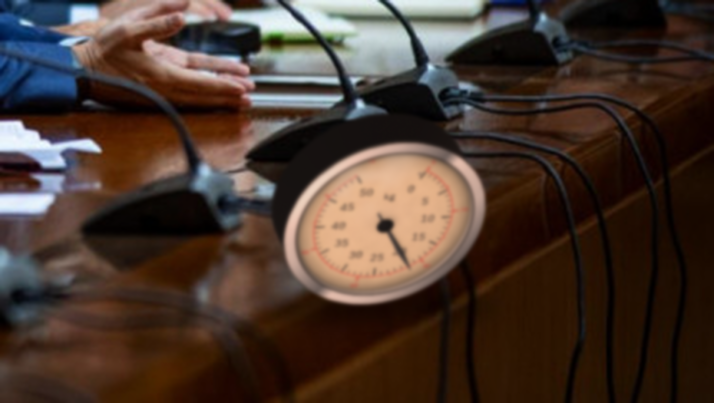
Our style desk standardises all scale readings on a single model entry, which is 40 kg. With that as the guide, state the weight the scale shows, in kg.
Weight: 20 kg
